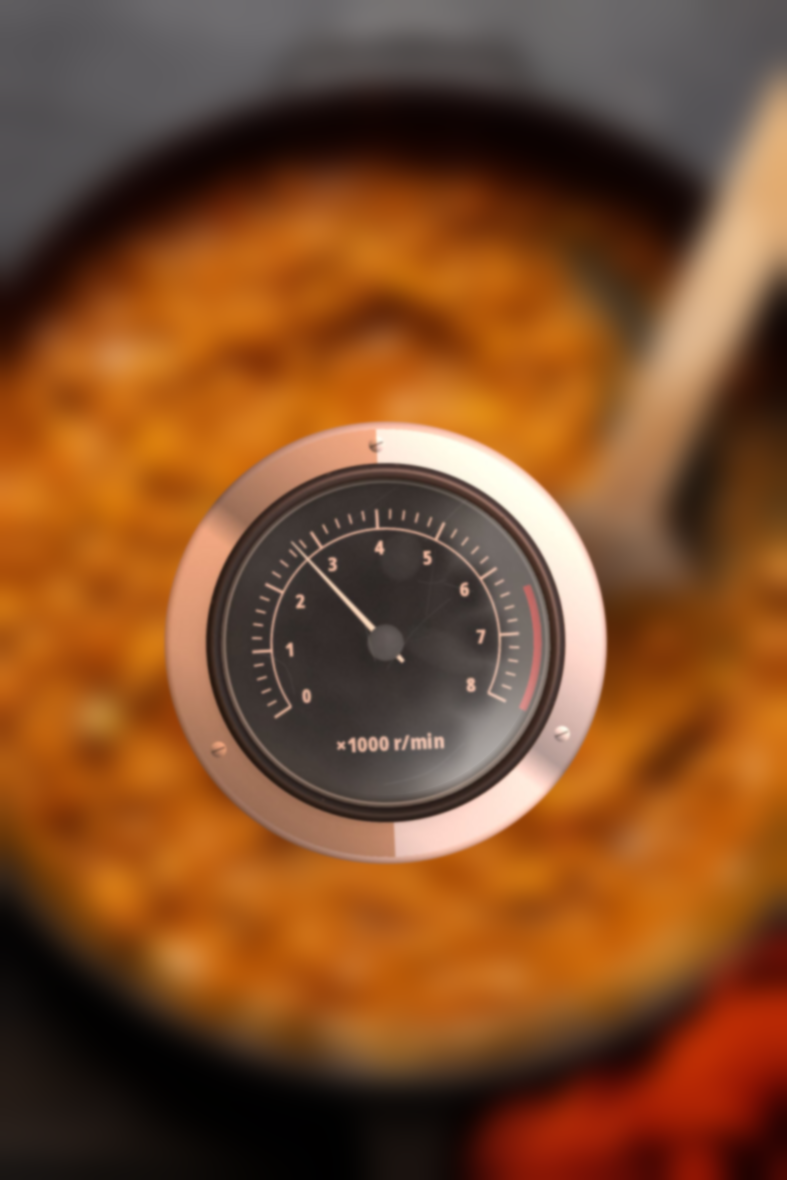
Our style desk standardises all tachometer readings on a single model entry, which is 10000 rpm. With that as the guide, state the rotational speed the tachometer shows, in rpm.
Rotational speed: 2700 rpm
